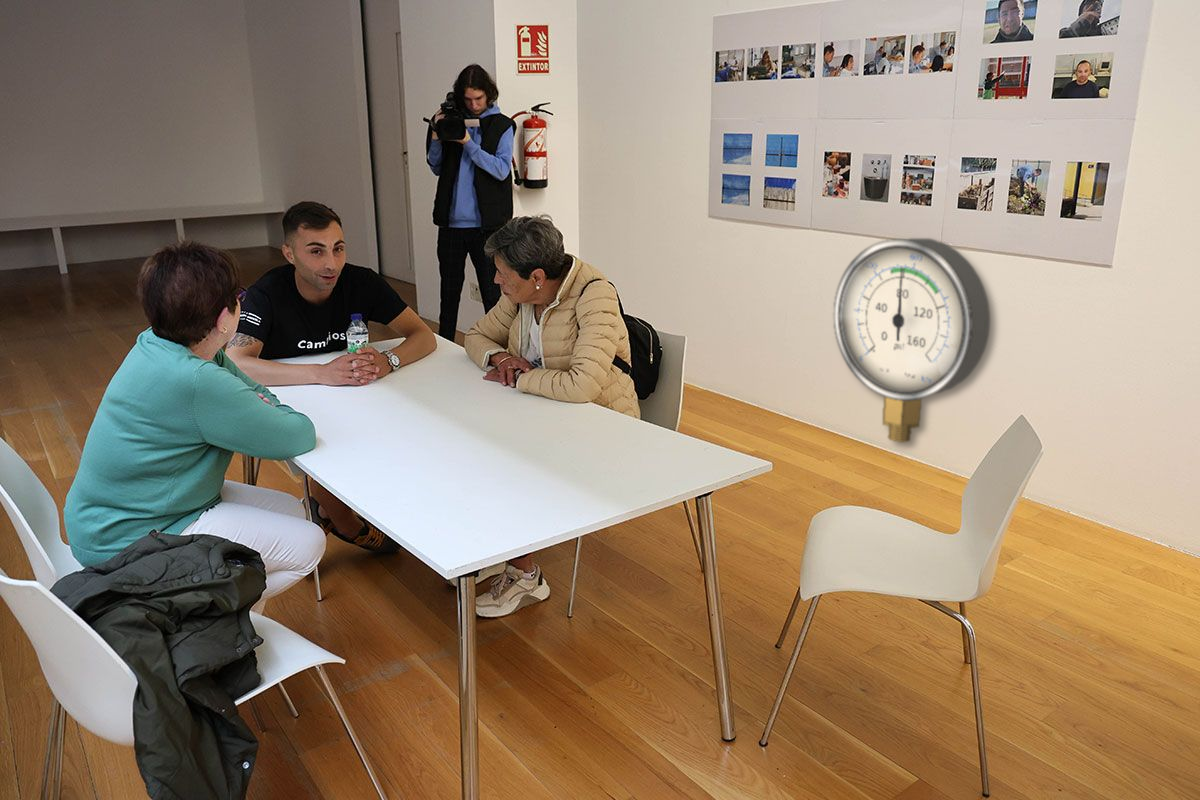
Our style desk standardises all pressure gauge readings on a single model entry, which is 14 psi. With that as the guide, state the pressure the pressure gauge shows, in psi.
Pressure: 80 psi
